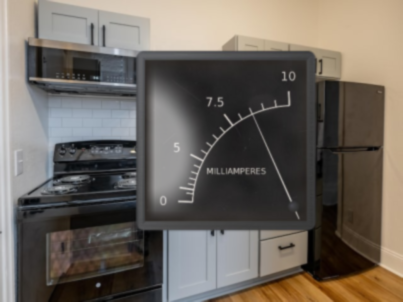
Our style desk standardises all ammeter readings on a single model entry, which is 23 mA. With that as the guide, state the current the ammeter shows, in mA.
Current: 8.5 mA
